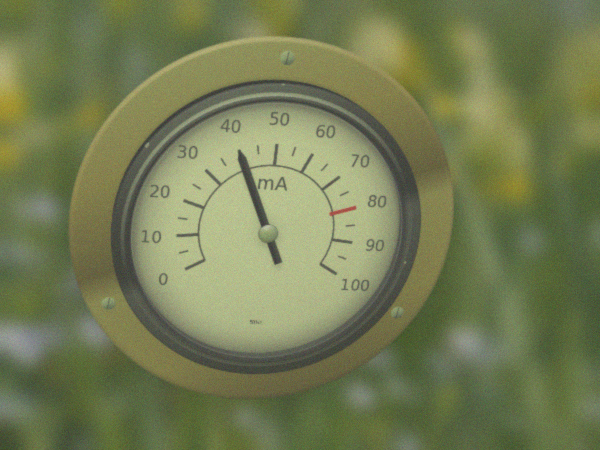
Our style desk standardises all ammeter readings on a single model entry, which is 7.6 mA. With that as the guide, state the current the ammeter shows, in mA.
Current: 40 mA
